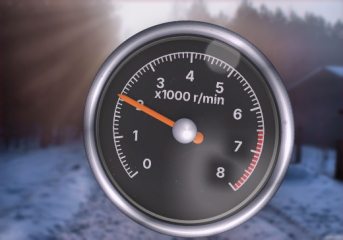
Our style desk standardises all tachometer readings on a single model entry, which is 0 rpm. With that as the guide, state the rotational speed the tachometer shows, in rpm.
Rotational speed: 2000 rpm
